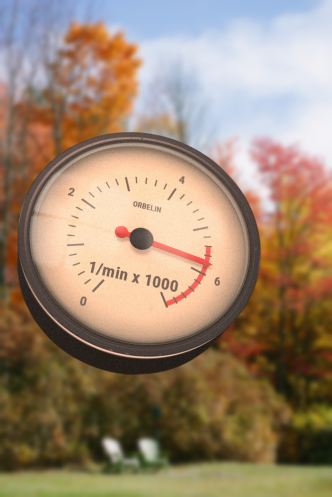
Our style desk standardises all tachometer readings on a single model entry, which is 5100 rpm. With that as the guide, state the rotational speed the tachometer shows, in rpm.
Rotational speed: 5800 rpm
